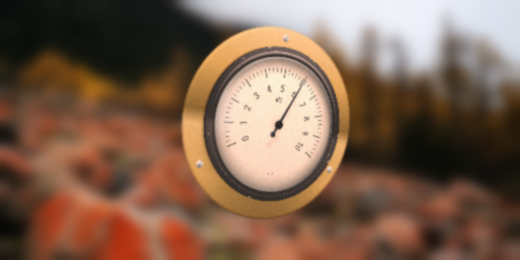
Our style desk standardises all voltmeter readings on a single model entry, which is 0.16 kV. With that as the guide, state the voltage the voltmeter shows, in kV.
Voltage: 6 kV
